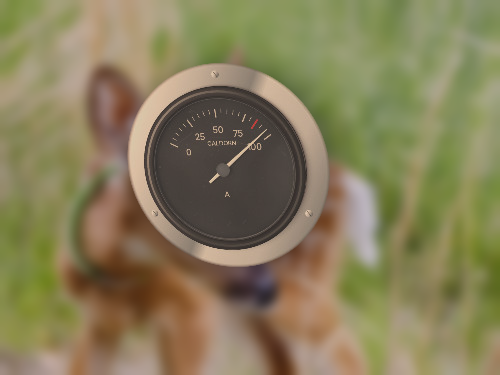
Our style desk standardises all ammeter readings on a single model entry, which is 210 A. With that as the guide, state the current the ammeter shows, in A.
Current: 95 A
